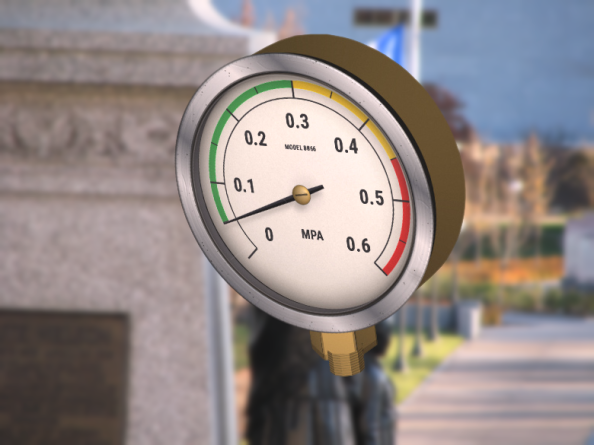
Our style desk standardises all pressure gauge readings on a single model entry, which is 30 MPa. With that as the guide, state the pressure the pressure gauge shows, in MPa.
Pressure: 0.05 MPa
